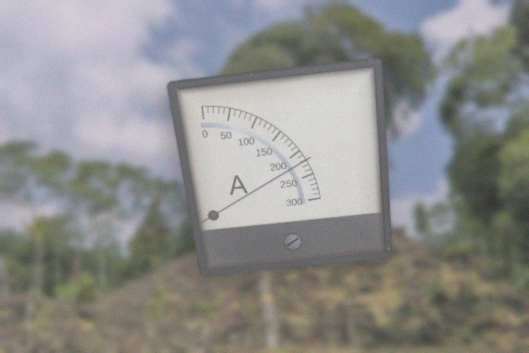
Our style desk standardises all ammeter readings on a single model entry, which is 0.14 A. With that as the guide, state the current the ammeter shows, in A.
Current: 220 A
